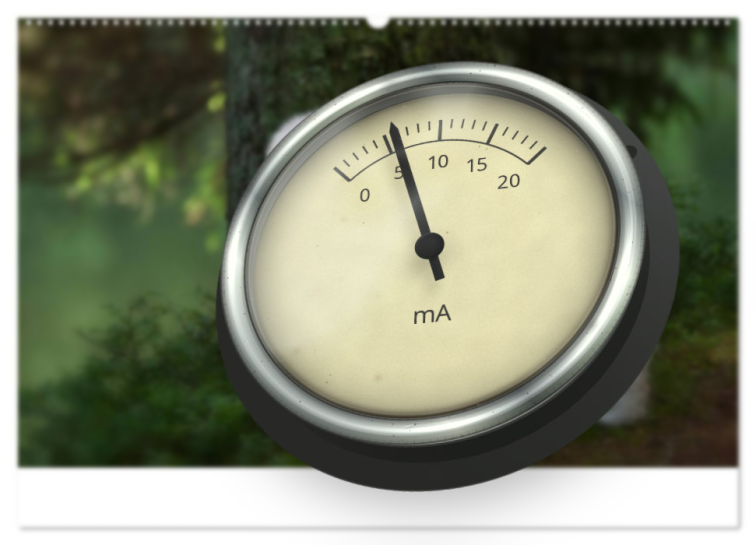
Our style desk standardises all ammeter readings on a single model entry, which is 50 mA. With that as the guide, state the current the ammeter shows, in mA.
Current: 6 mA
